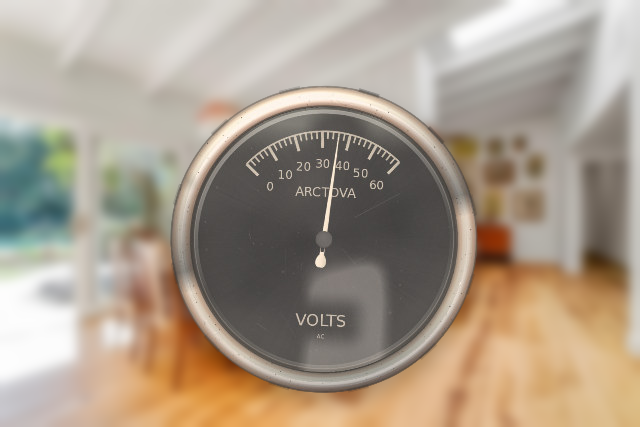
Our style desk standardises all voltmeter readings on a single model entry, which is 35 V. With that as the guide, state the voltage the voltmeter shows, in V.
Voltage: 36 V
